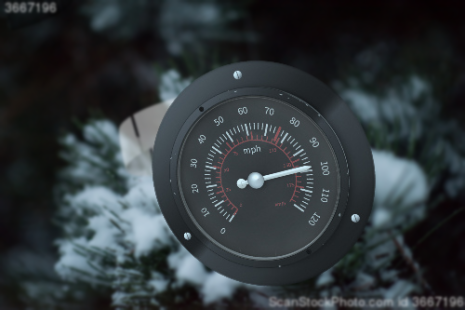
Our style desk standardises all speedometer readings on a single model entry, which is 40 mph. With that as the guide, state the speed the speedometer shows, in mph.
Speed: 98 mph
